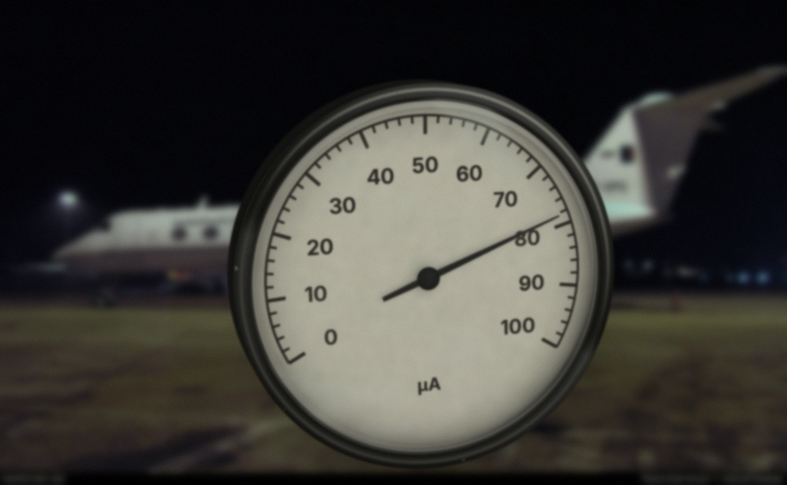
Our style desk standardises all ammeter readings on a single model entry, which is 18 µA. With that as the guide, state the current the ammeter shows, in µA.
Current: 78 µA
